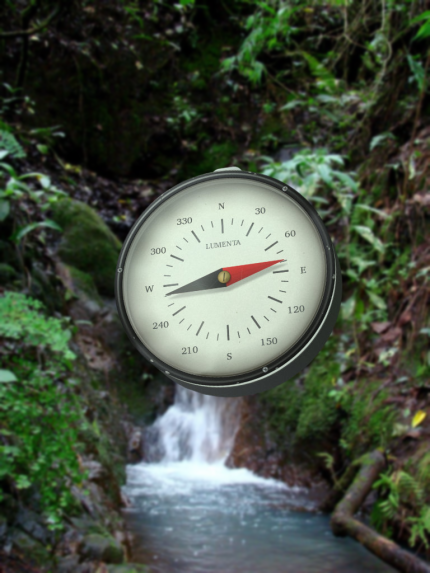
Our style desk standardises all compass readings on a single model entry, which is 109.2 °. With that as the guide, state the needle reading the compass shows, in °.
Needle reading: 80 °
